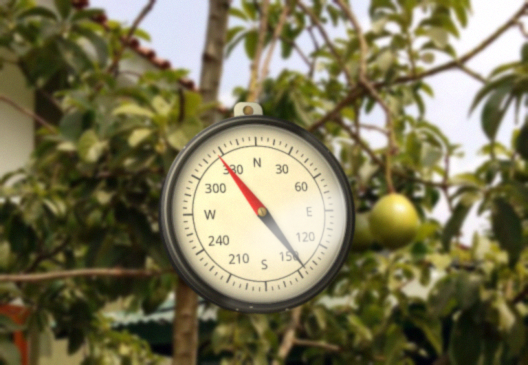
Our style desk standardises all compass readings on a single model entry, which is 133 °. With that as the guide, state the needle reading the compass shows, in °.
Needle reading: 325 °
